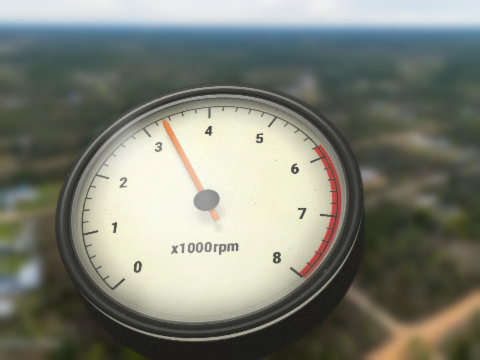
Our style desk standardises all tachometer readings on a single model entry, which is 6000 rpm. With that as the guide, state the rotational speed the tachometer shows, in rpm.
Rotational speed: 3300 rpm
